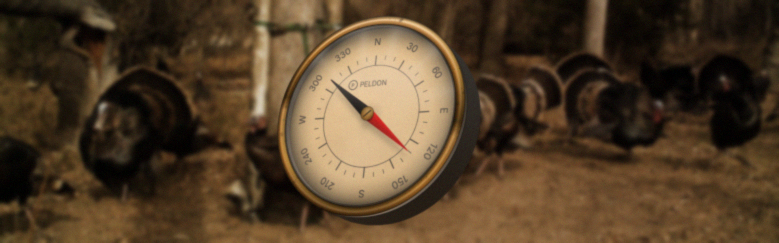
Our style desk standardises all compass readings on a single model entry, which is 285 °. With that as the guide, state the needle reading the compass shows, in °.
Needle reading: 130 °
